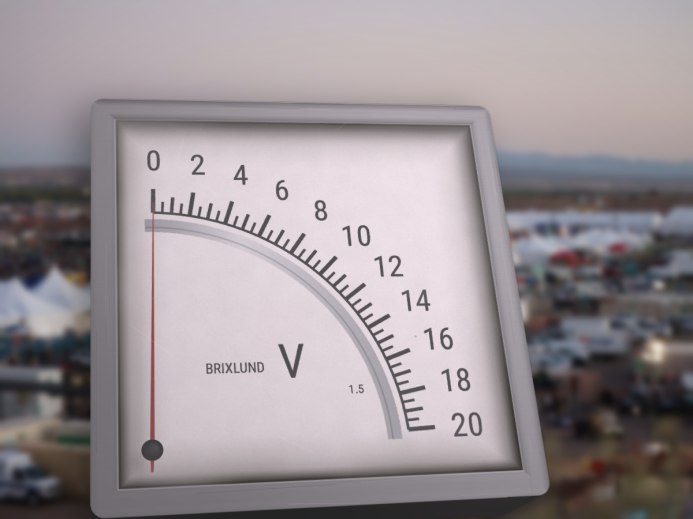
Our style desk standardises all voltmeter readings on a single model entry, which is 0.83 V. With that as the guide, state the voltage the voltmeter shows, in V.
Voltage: 0 V
